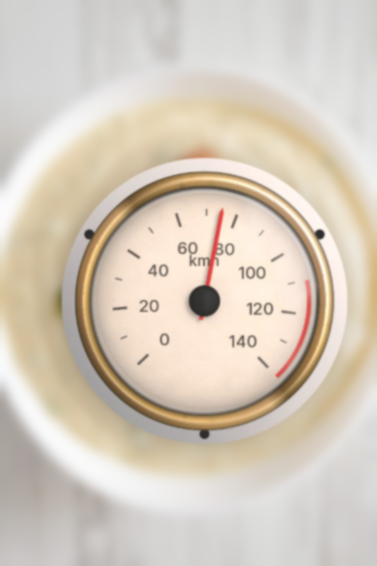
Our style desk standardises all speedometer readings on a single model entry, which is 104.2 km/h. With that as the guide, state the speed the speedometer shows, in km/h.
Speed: 75 km/h
